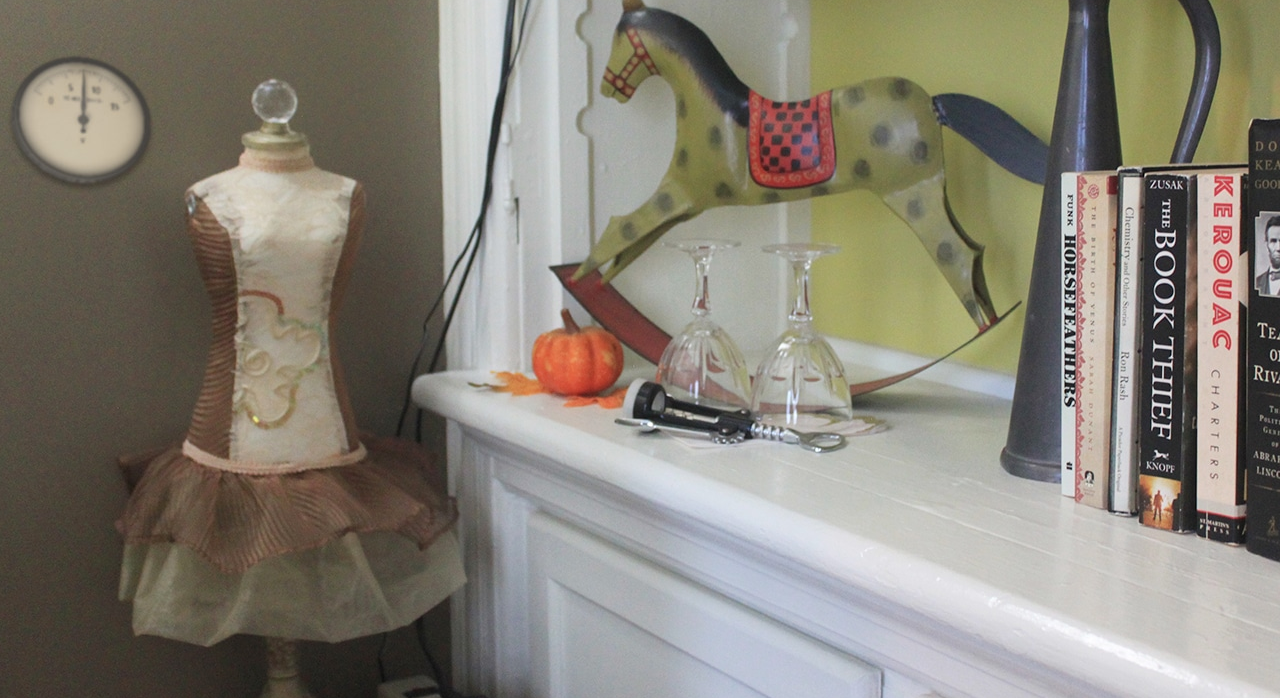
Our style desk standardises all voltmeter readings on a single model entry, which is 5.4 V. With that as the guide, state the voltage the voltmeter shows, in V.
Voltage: 7.5 V
